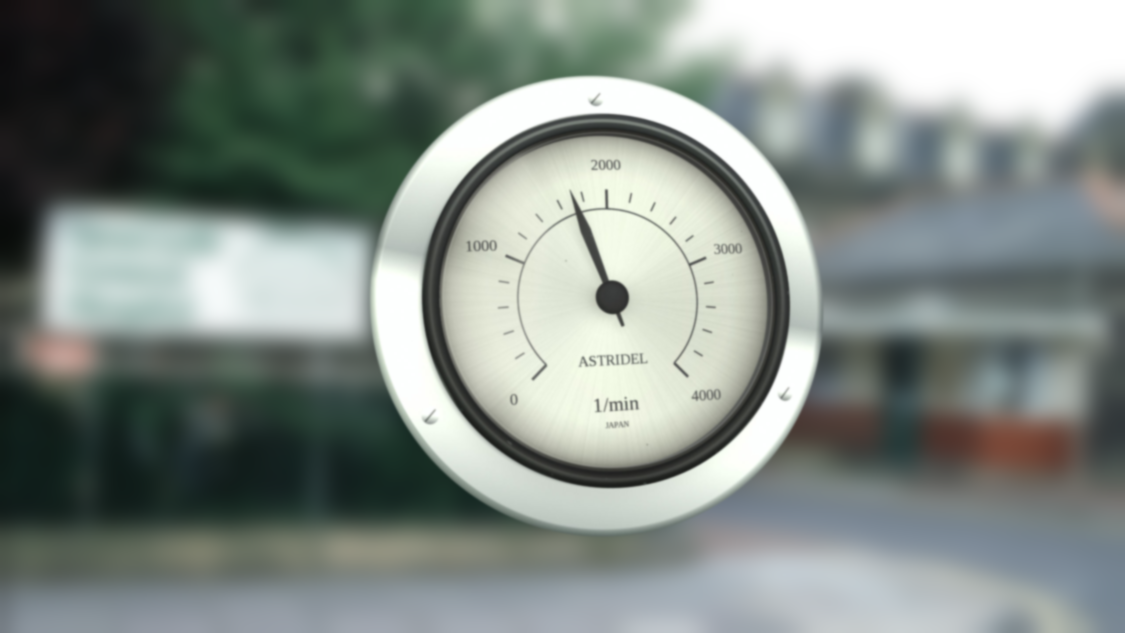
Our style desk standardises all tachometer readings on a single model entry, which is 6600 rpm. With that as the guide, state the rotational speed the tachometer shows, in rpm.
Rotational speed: 1700 rpm
